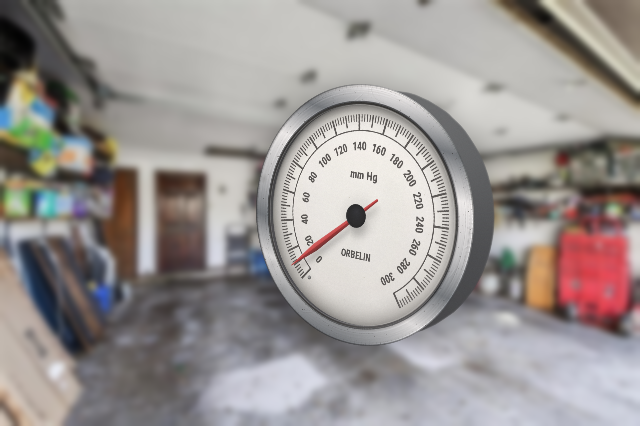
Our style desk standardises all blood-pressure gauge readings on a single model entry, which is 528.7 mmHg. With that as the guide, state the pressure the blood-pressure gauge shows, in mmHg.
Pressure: 10 mmHg
